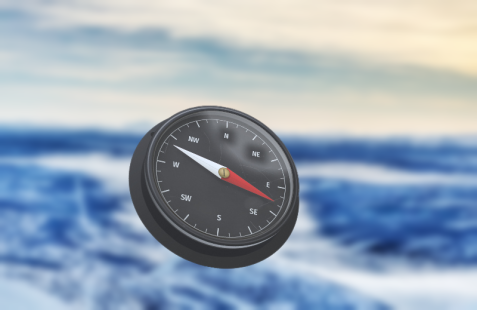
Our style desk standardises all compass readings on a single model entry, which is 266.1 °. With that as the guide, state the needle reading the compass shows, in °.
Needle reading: 110 °
